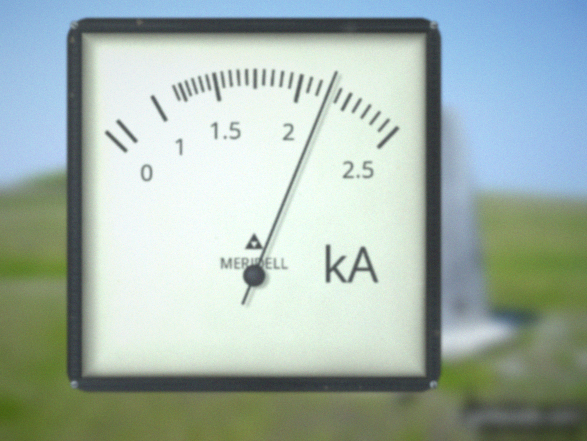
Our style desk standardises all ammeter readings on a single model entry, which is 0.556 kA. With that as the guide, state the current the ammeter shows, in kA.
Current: 2.15 kA
